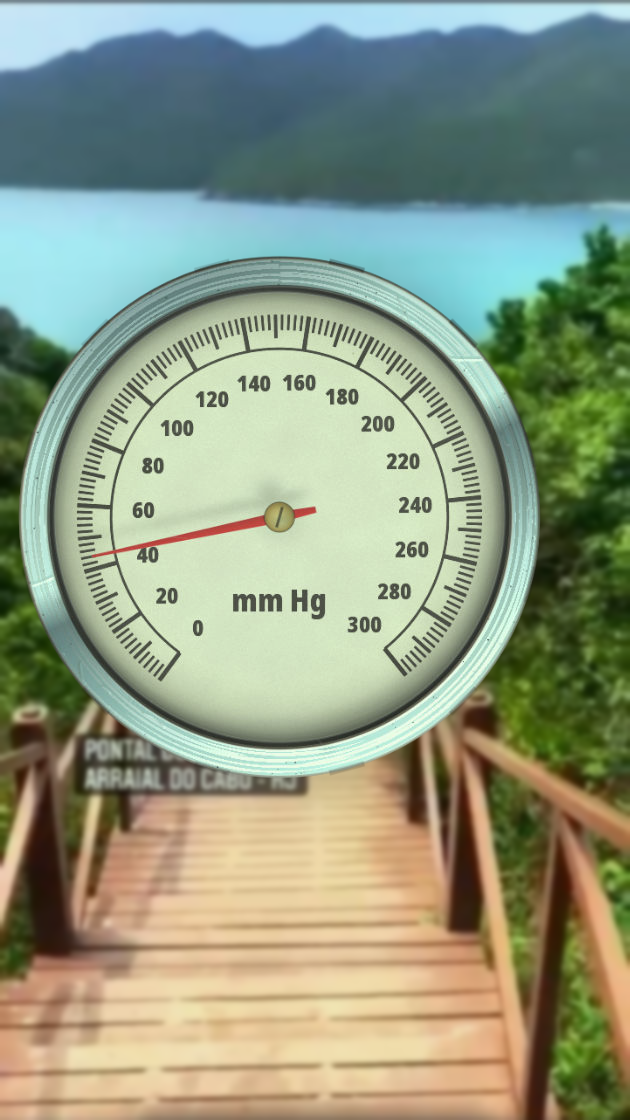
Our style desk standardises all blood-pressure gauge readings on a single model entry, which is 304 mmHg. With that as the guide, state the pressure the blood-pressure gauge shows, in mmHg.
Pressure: 44 mmHg
